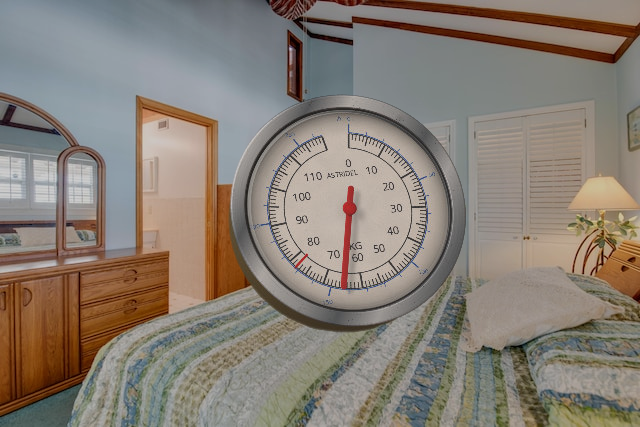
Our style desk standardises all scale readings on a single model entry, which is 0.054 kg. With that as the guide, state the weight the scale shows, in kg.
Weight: 65 kg
